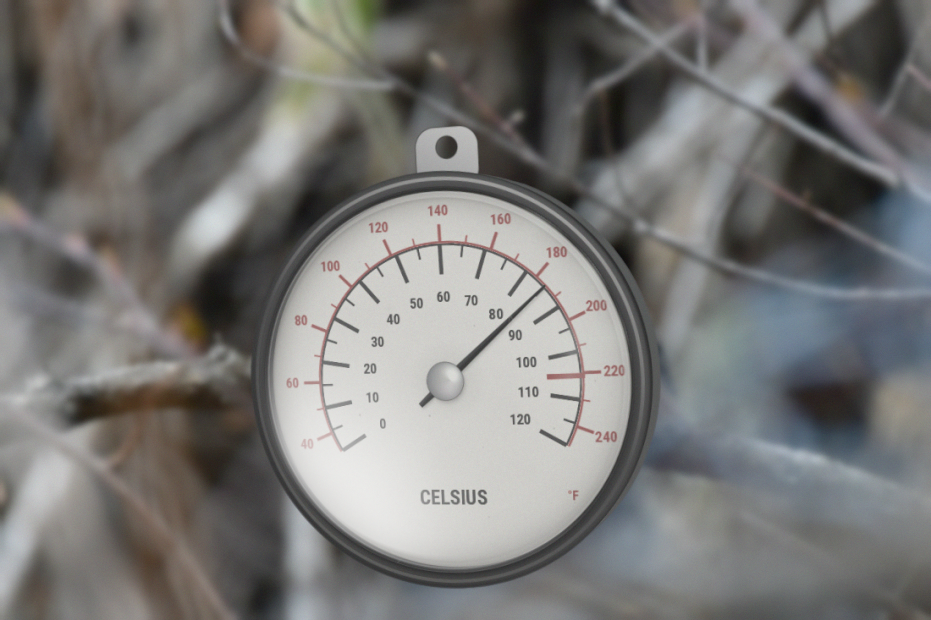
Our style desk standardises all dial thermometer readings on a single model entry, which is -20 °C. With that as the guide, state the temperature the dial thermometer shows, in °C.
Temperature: 85 °C
